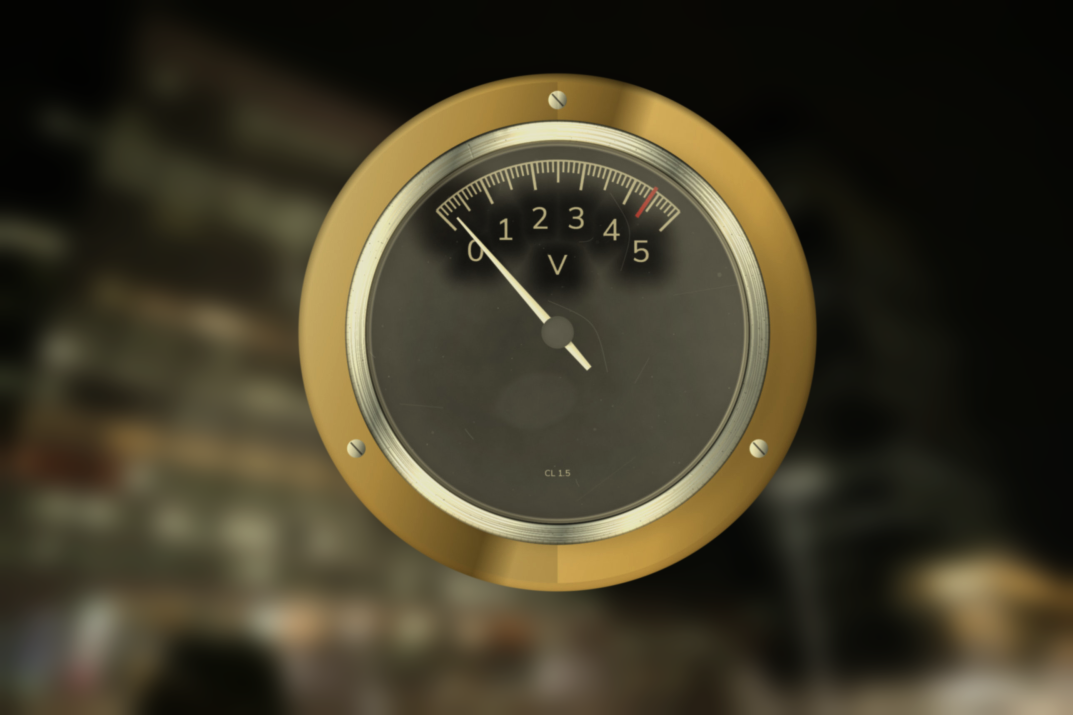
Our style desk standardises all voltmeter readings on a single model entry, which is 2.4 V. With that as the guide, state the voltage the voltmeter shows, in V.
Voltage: 0.2 V
